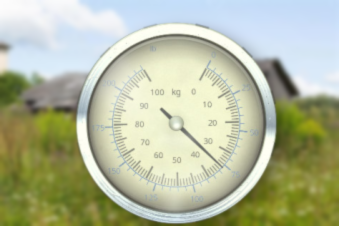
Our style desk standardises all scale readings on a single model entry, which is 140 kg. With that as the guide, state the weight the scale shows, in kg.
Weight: 35 kg
